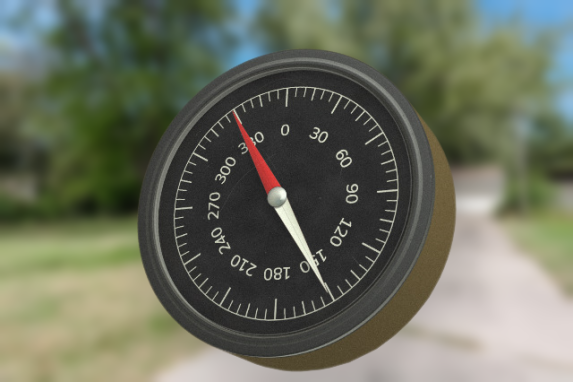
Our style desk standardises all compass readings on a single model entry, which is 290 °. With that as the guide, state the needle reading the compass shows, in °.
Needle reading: 330 °
